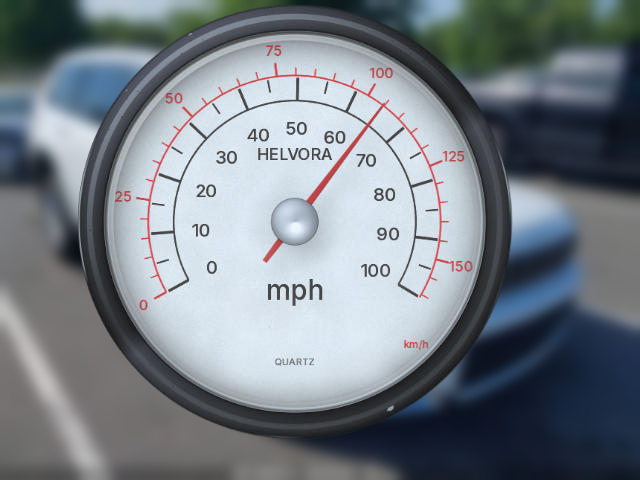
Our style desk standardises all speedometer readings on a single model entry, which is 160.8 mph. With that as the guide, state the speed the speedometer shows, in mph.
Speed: 65 mph
